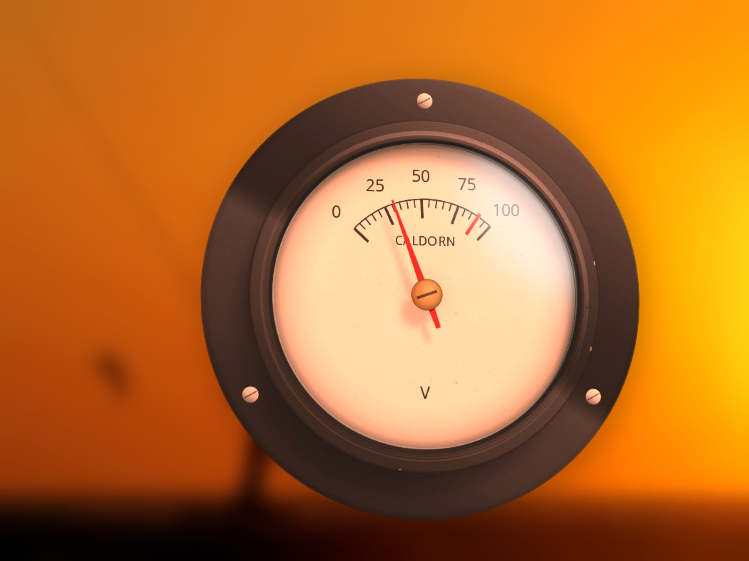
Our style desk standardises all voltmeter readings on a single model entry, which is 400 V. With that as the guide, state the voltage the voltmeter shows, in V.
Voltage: 30 V
